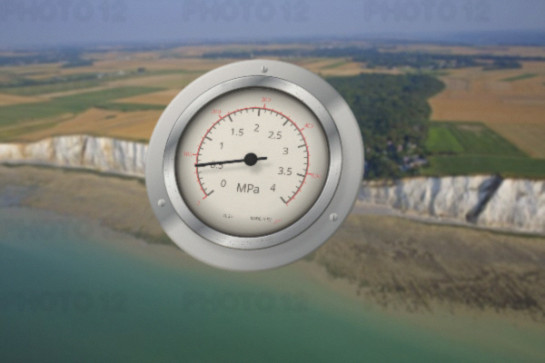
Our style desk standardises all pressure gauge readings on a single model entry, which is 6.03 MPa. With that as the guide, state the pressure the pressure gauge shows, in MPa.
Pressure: 0.5 MPa
